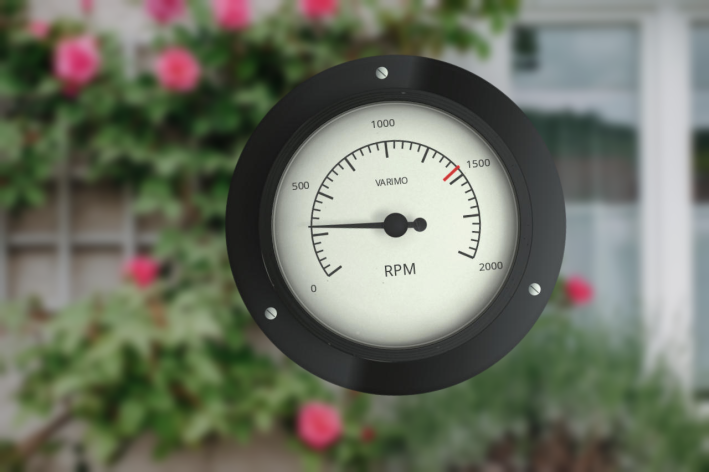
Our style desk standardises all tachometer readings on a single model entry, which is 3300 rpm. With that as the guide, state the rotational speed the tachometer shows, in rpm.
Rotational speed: 300 rpm
